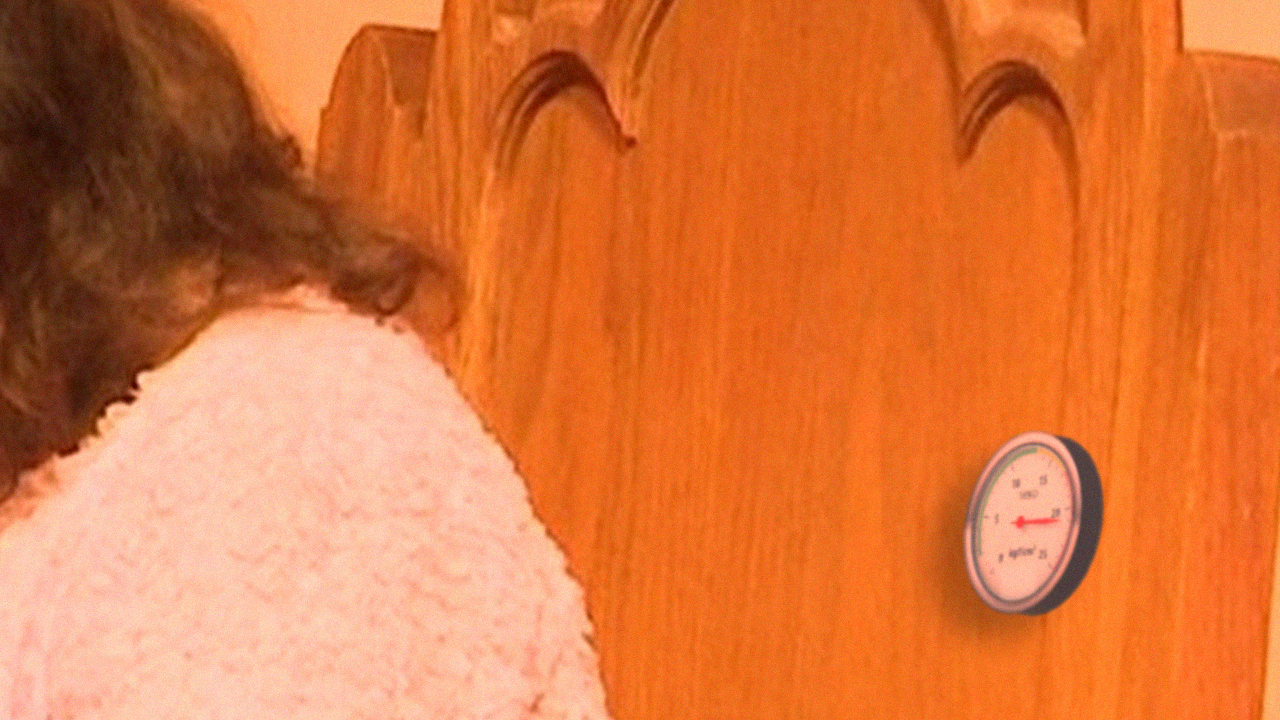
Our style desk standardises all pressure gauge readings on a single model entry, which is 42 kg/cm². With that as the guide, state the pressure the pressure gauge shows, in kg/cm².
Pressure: 21 kg/cm²
